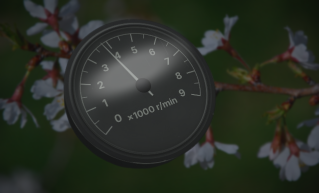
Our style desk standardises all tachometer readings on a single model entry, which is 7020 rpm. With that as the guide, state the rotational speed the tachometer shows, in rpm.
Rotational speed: 3750 rpm
